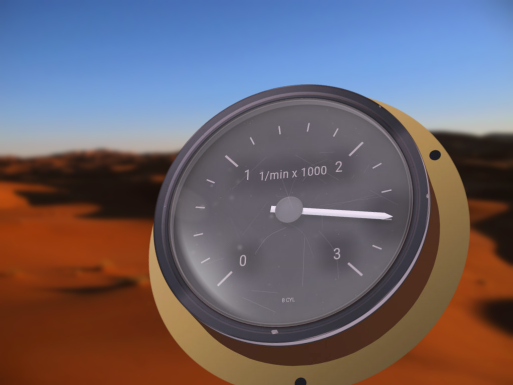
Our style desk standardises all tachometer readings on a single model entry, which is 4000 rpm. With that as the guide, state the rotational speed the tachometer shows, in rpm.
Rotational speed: 2600 rpm
